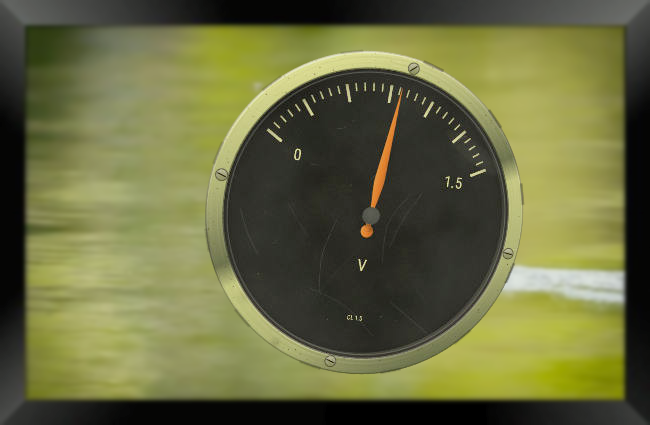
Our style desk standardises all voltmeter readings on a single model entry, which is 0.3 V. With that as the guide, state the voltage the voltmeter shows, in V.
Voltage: 0.8 V
